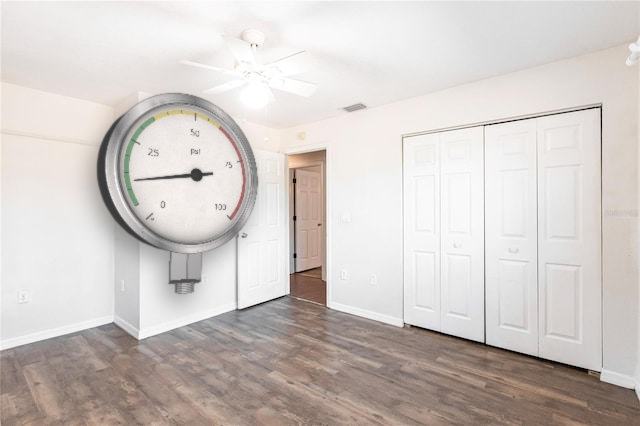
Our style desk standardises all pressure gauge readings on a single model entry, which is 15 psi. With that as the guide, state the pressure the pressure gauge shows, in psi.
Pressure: 12.5 psi
